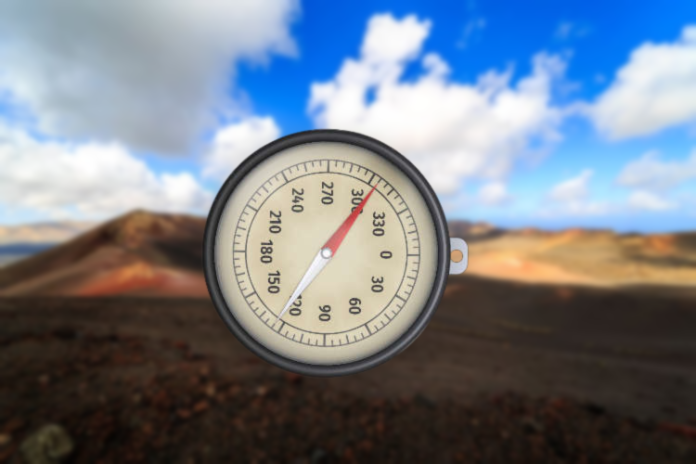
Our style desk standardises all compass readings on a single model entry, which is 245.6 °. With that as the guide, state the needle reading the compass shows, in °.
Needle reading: 305 °
